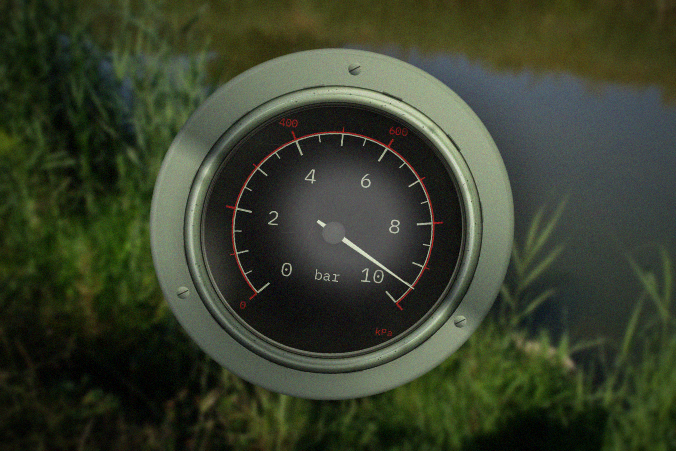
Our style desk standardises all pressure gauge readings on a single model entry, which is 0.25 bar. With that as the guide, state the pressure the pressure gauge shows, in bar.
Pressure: 9.5 bar
